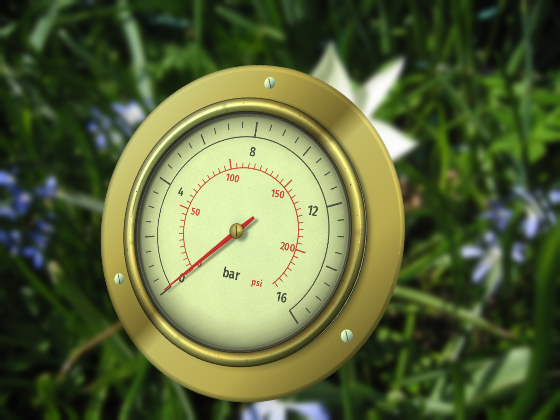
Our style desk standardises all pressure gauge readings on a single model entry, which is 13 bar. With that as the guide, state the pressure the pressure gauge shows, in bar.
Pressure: 0 bar
